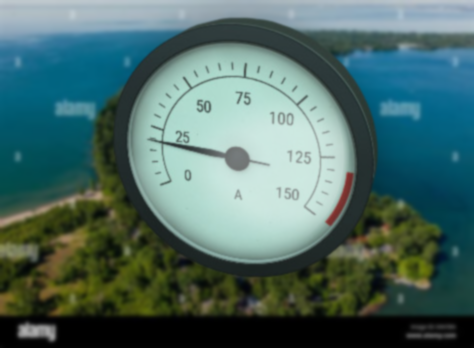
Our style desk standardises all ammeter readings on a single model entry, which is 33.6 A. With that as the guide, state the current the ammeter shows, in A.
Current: 20 A
